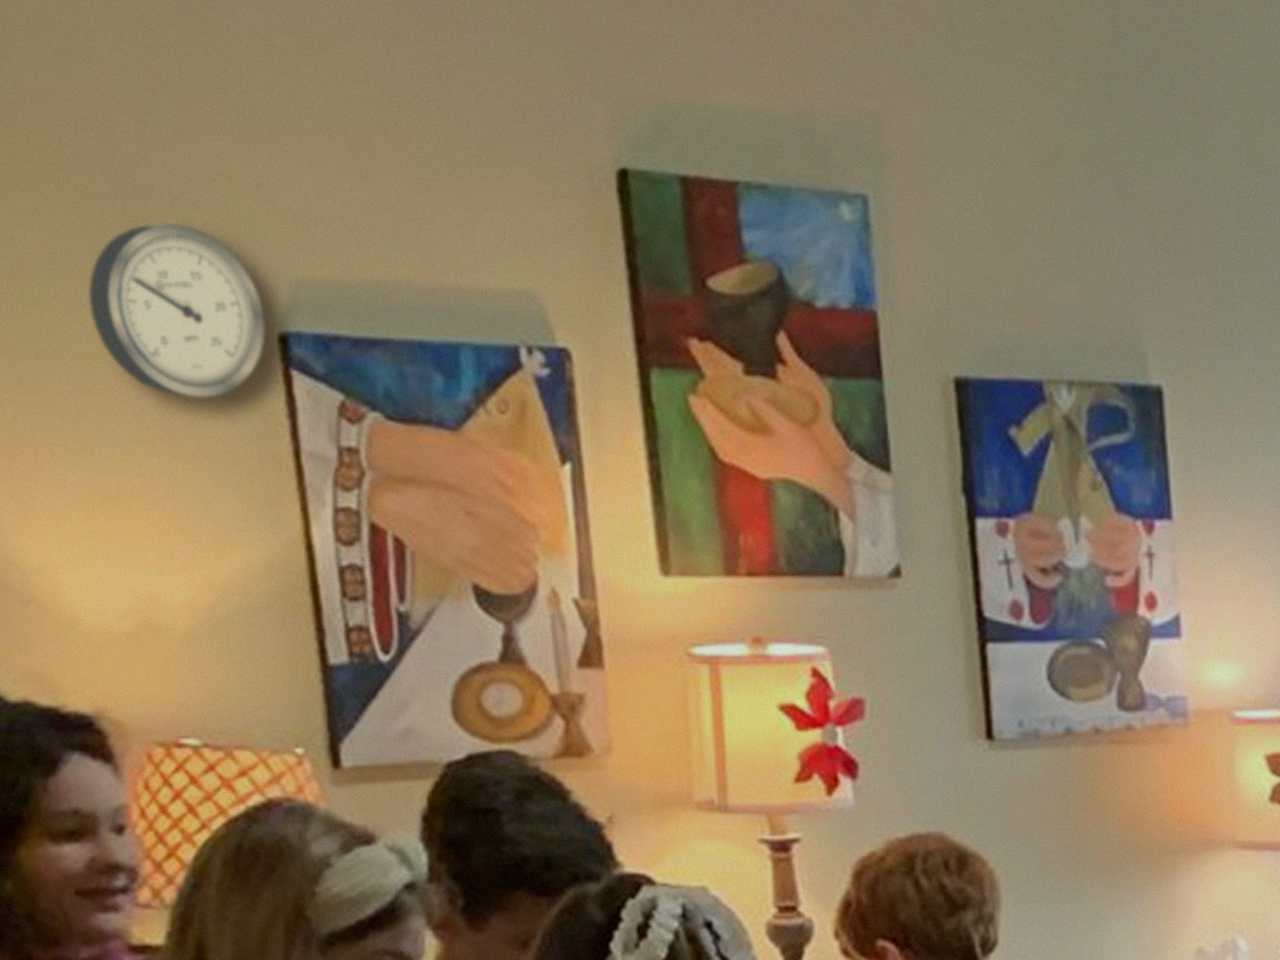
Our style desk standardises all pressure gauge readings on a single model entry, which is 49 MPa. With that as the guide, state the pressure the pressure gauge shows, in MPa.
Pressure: 7 MPa
